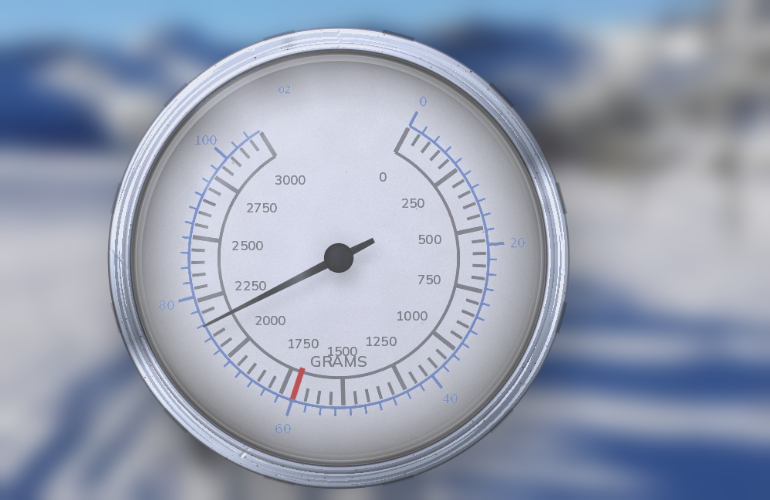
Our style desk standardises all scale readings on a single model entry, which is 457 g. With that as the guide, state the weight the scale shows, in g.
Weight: 2150 g
